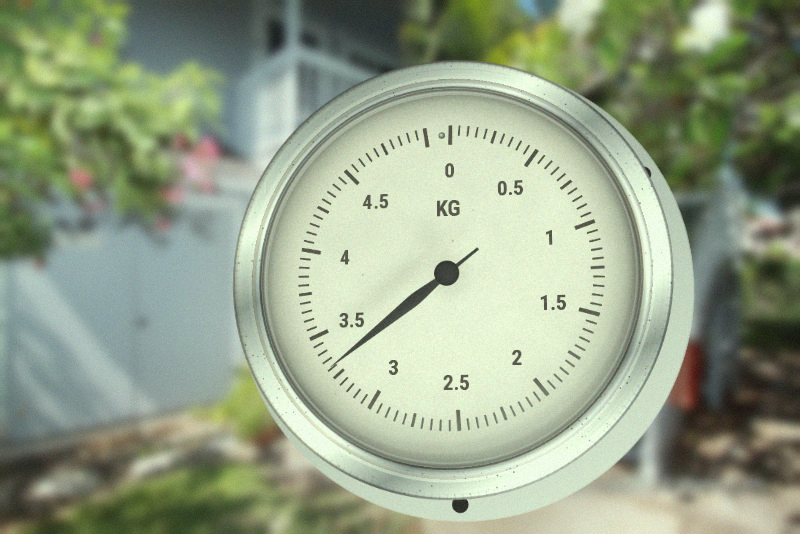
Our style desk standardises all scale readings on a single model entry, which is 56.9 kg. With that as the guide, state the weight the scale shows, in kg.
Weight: 3.3 kg
